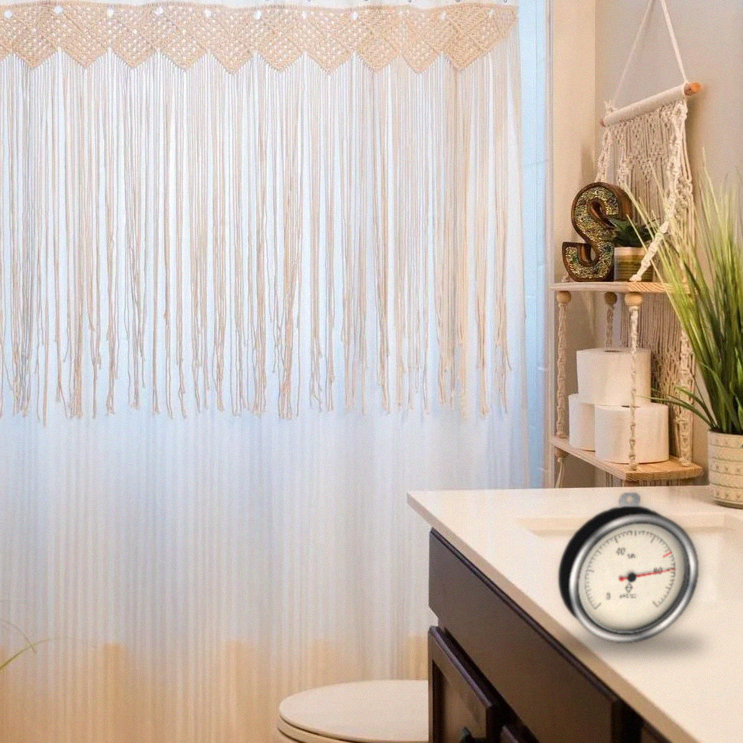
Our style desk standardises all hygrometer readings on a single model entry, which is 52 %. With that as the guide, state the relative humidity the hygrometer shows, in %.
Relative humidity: 80 %
